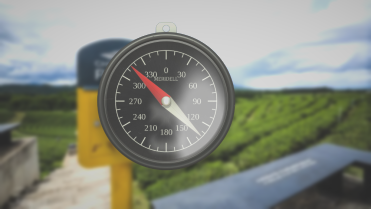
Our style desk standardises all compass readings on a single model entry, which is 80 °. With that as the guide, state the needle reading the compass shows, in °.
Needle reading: 315 °
